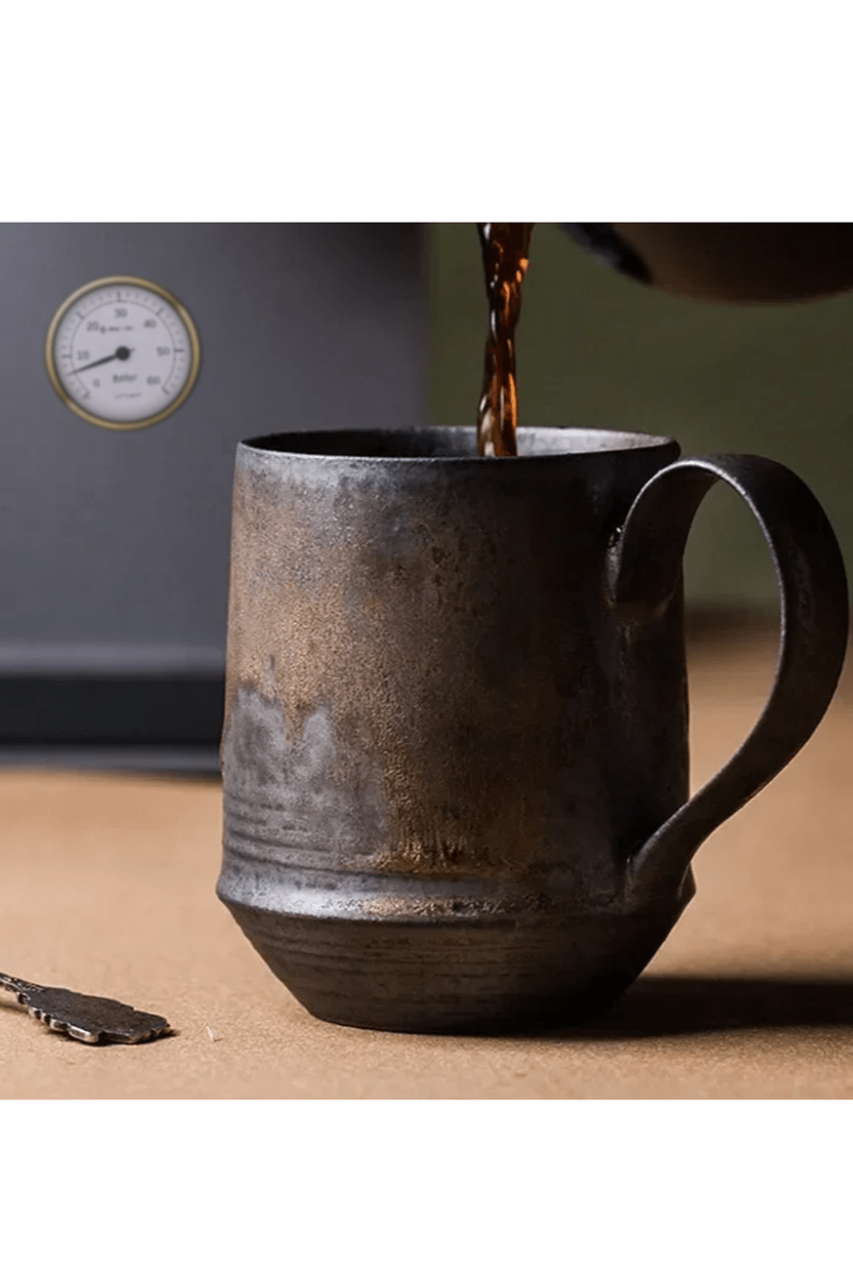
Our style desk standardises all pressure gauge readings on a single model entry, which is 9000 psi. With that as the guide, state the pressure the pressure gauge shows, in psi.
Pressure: 6 psi
